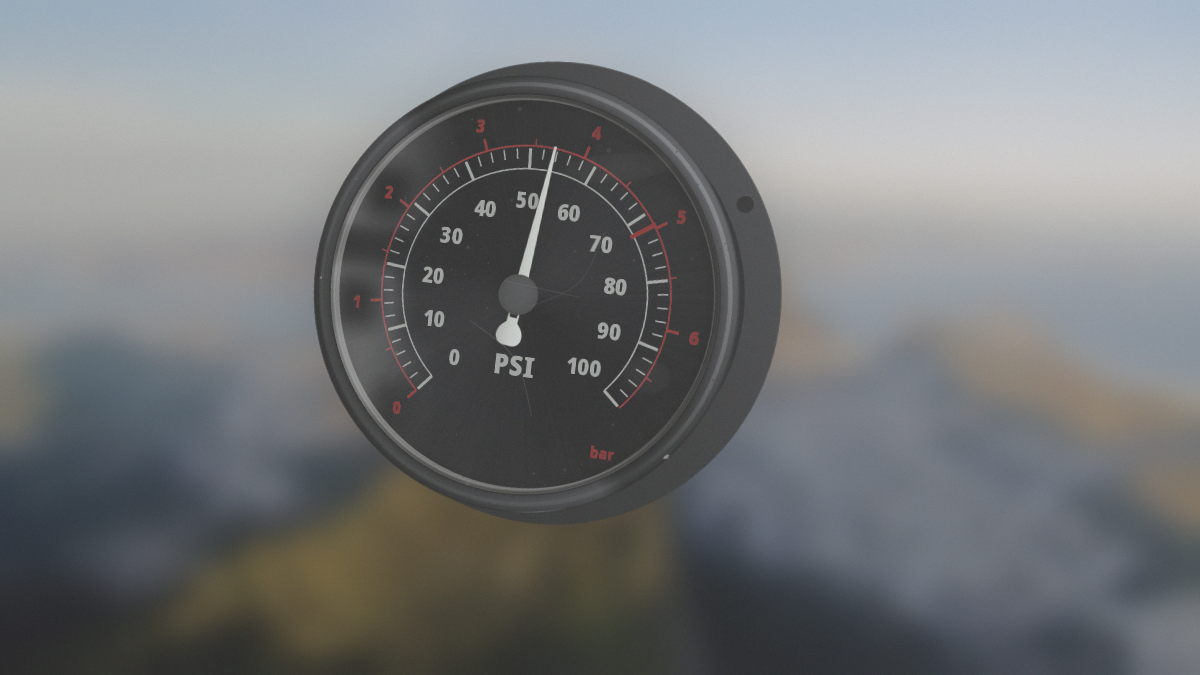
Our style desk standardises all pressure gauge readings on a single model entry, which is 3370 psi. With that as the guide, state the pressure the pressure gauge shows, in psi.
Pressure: 54 psi
